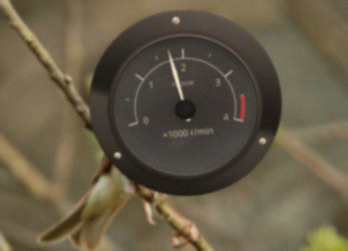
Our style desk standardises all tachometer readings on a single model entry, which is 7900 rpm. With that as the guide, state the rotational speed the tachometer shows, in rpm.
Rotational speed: 1750 rpm
